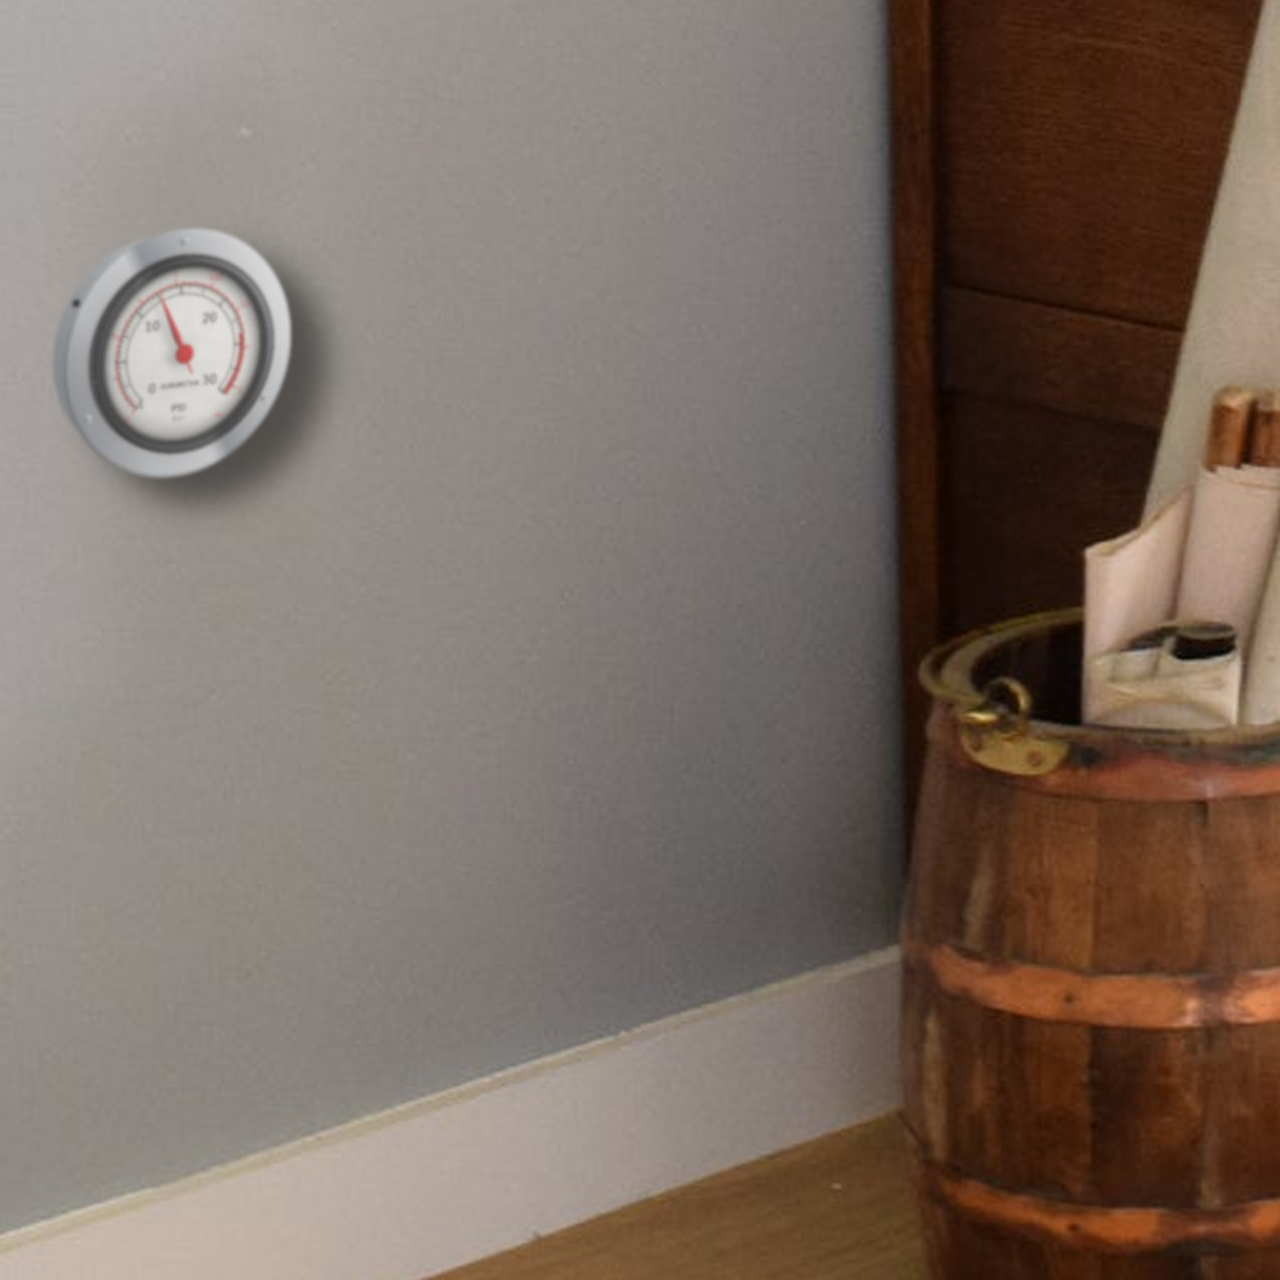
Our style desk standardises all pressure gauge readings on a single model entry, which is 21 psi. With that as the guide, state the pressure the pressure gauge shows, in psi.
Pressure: 12.5 psi
